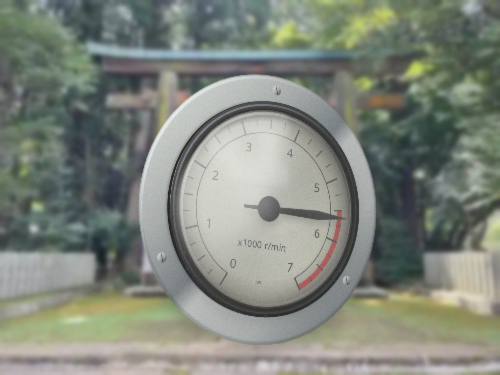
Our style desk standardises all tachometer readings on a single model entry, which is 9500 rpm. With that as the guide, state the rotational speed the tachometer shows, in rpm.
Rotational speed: 5625 rpm
